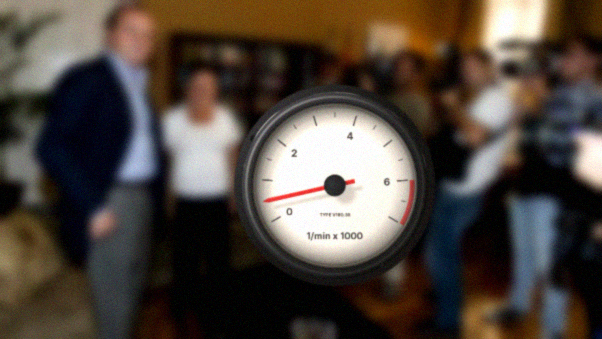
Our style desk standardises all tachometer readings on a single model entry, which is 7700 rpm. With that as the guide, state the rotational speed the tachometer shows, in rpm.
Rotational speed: 500 rpm
